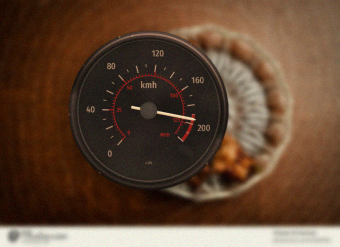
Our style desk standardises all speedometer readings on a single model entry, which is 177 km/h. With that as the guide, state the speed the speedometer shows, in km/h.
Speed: 195 km/h
